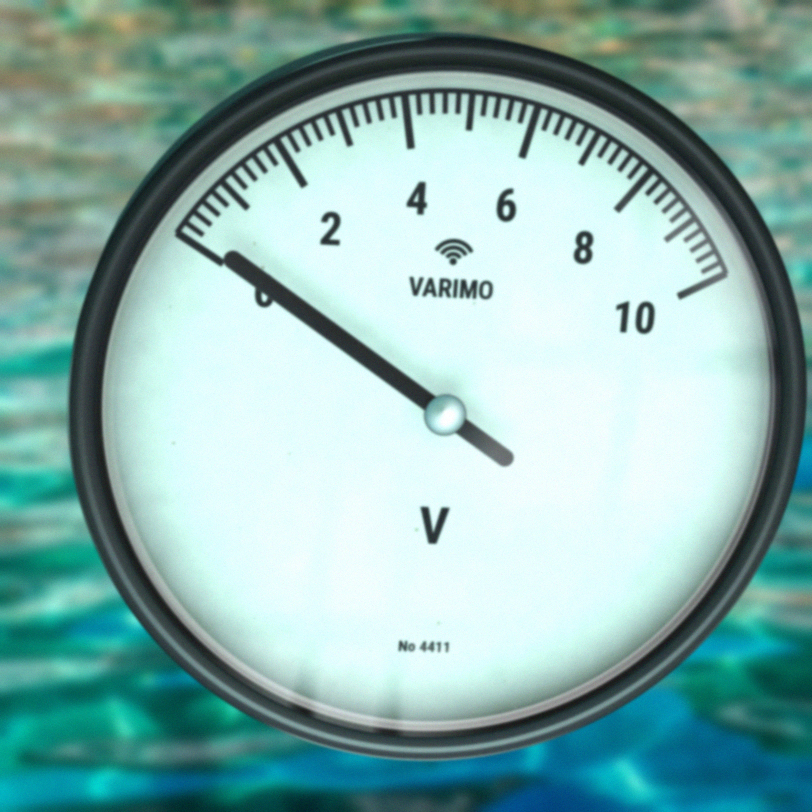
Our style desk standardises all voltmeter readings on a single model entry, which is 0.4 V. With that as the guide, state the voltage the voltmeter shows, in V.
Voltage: 0.2 V
